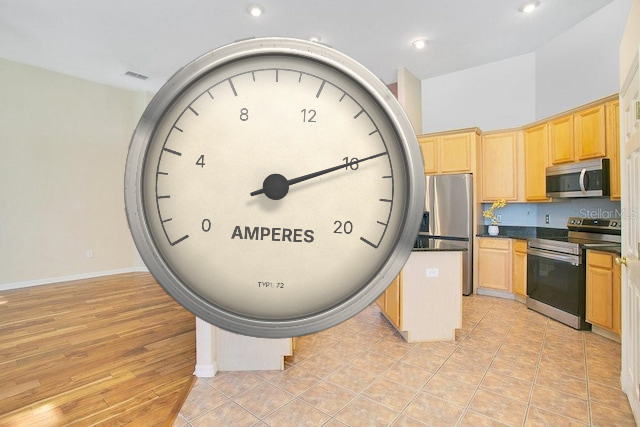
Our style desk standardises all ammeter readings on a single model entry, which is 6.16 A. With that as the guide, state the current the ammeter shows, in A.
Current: 16 A
